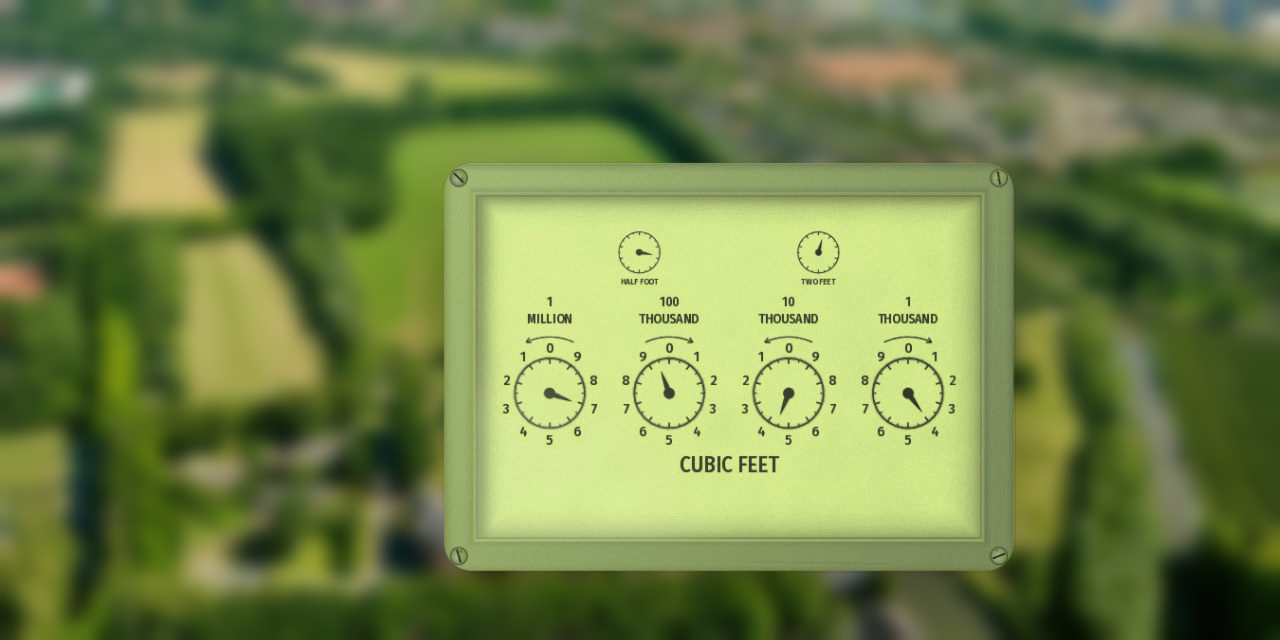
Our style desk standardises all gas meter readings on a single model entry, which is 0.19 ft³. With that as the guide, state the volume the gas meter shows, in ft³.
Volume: 694400 ft³
